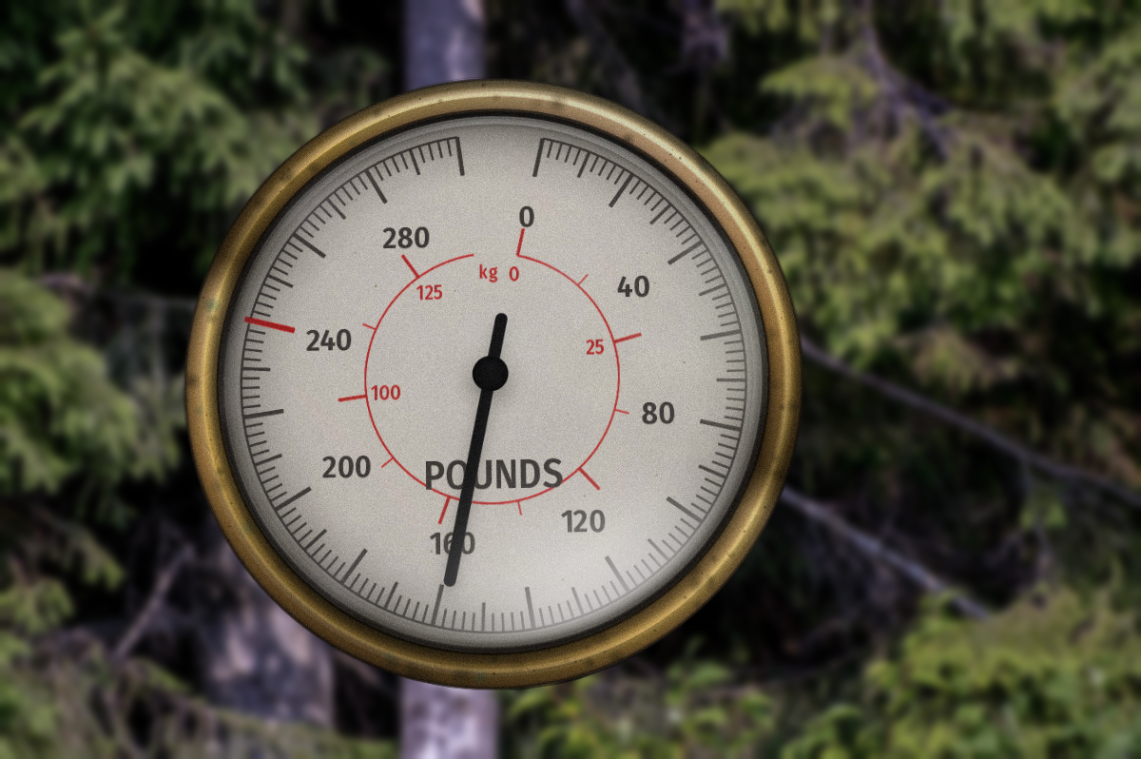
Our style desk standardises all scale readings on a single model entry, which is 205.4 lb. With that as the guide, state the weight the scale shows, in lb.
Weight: 158 lb
